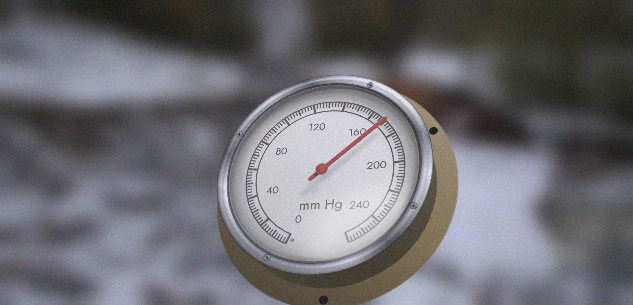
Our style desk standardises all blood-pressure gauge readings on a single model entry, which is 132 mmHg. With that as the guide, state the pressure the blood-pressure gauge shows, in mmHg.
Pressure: 170 mmHg
